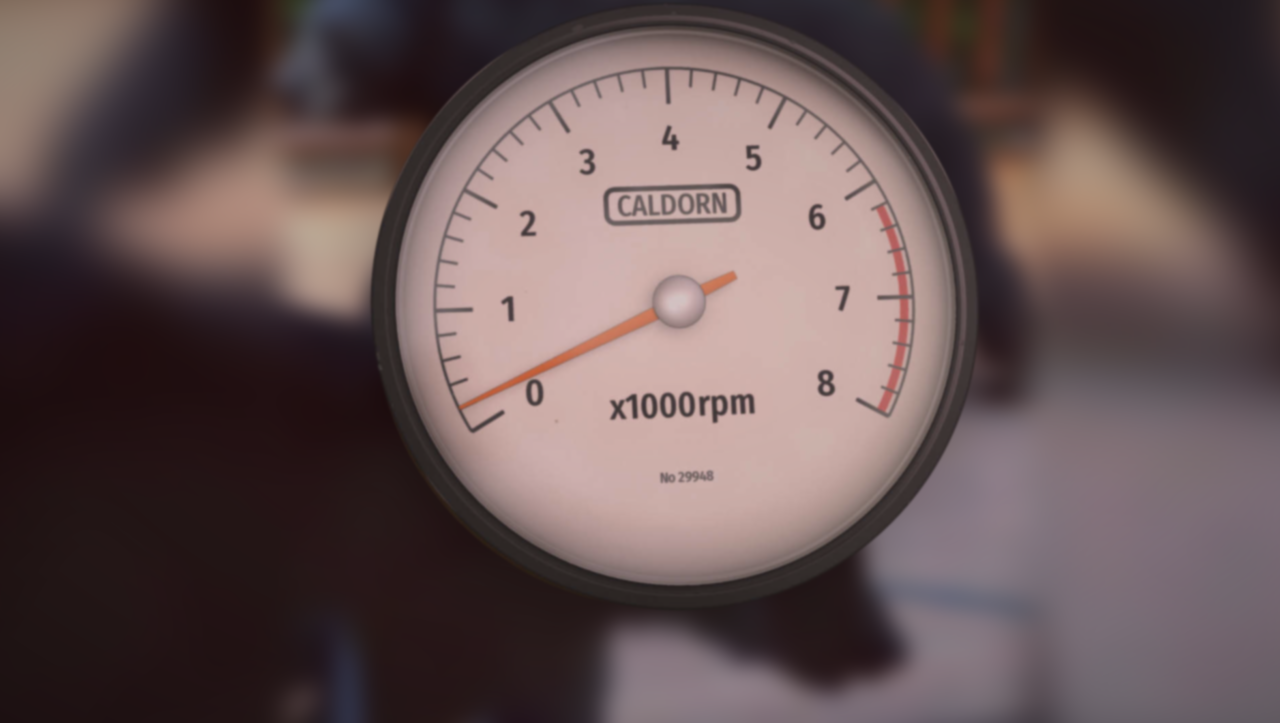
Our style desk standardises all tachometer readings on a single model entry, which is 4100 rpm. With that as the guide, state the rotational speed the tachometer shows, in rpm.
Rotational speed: 200 rpm
